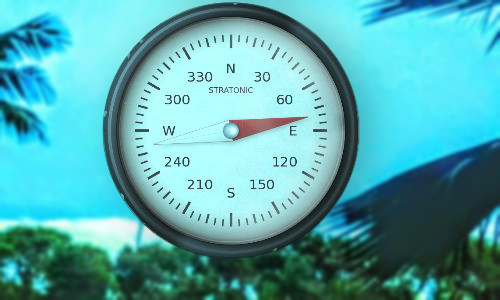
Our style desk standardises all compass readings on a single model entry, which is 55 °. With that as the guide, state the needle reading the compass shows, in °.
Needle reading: 80 °
